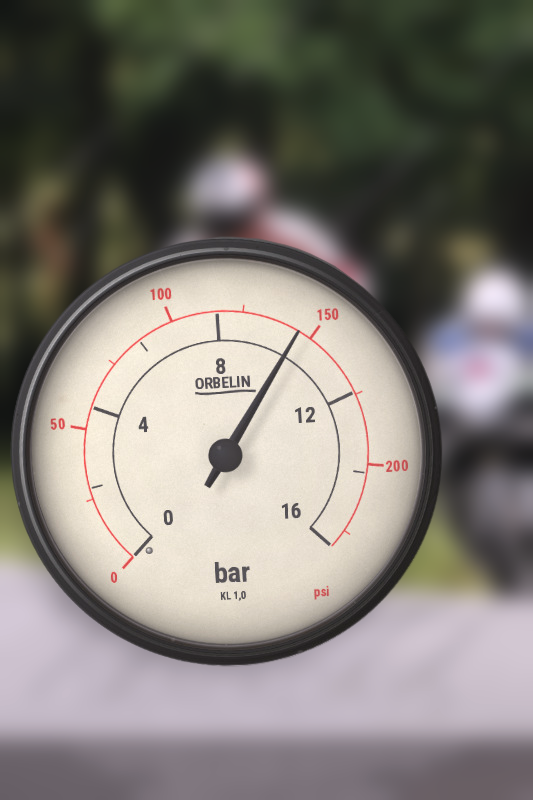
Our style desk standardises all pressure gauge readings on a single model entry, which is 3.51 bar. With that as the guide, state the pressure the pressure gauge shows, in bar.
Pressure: 10 bar
